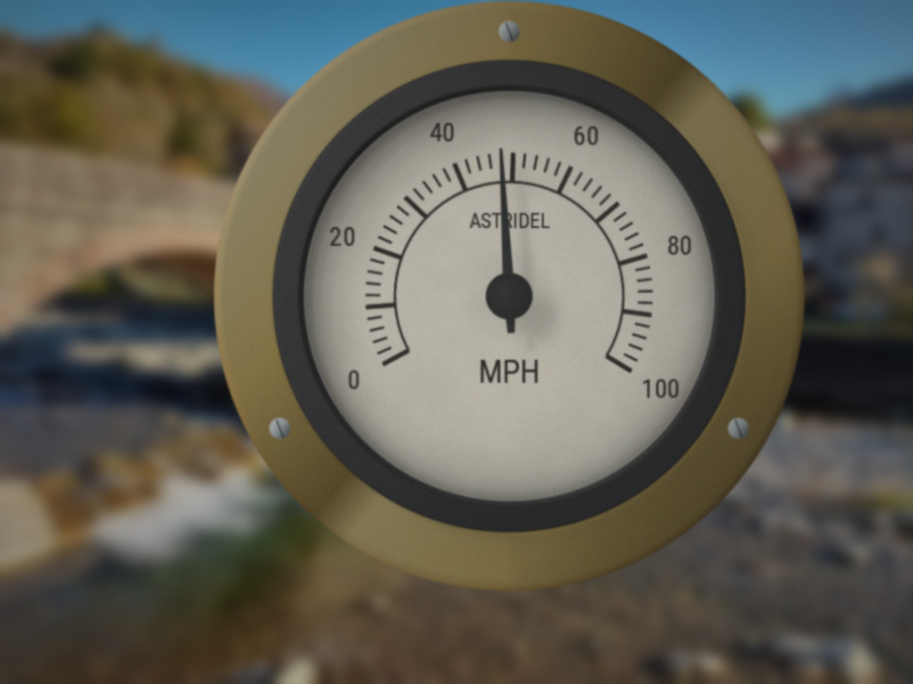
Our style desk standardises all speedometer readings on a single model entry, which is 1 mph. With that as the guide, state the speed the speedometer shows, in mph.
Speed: 48 mph
